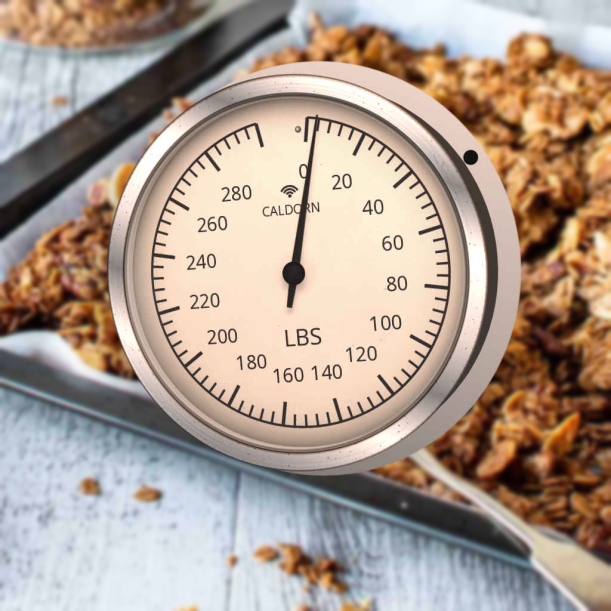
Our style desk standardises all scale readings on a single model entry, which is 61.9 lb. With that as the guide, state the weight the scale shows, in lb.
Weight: 4 lb
